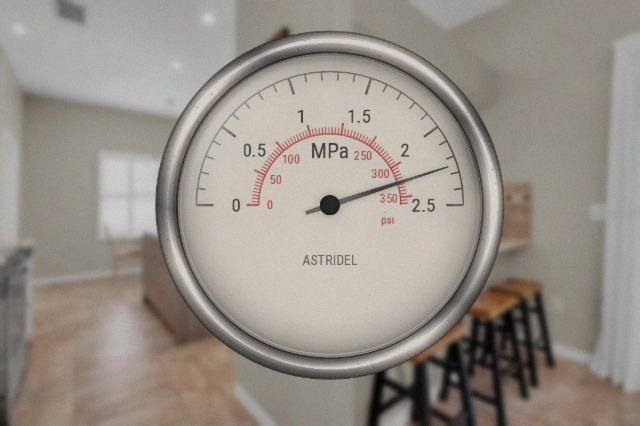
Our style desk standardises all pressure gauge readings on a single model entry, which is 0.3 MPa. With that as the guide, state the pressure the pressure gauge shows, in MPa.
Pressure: 2.25 MPa
